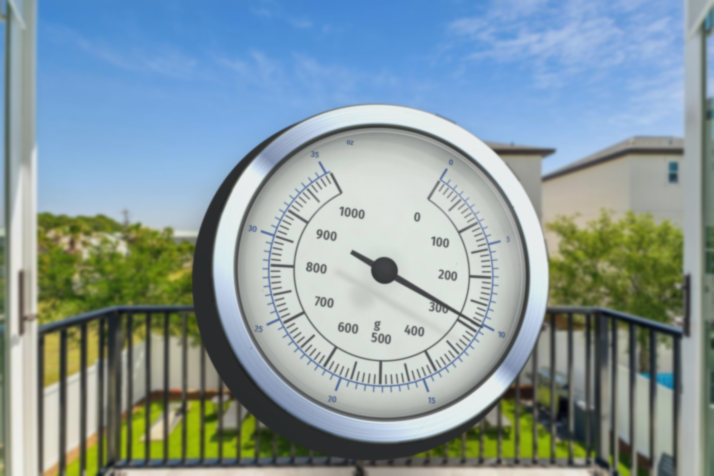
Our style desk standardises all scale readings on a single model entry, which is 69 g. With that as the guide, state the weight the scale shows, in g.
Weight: 290 g
